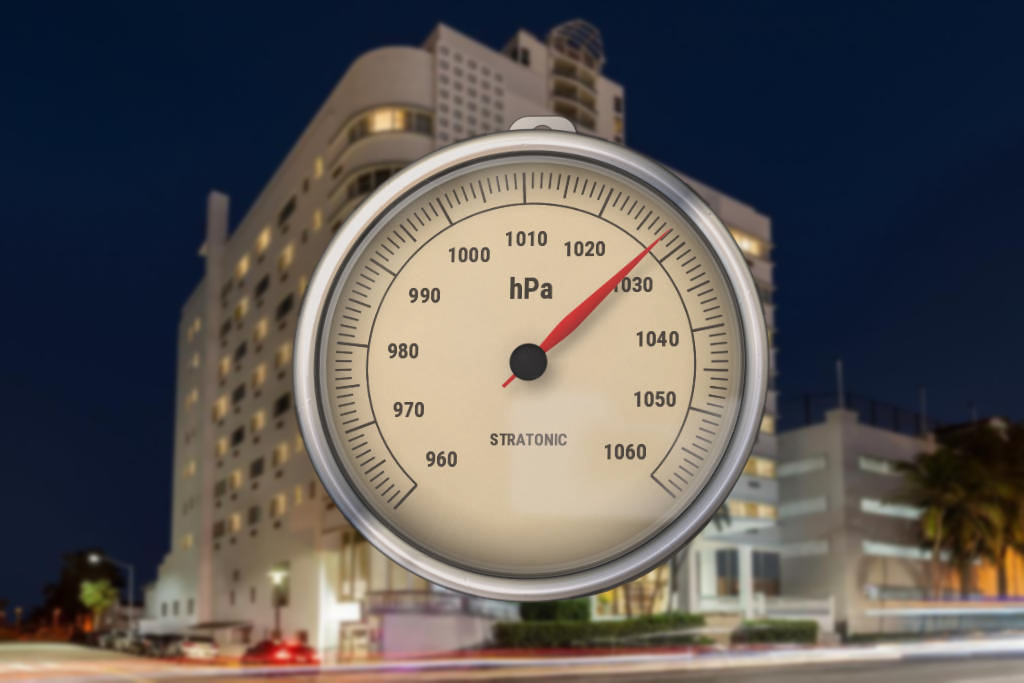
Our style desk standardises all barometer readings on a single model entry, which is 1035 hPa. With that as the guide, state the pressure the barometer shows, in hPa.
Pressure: 1028 hPa
